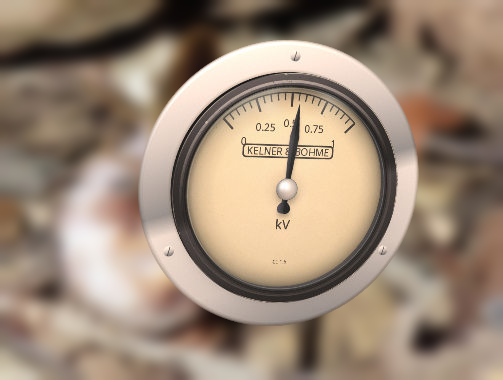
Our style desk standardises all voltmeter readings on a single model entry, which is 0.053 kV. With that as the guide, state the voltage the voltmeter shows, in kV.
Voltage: 0.55 kV
